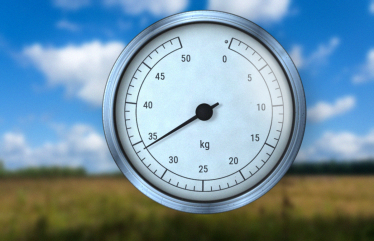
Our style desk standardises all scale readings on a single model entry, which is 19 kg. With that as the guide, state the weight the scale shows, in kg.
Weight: 34 kg
